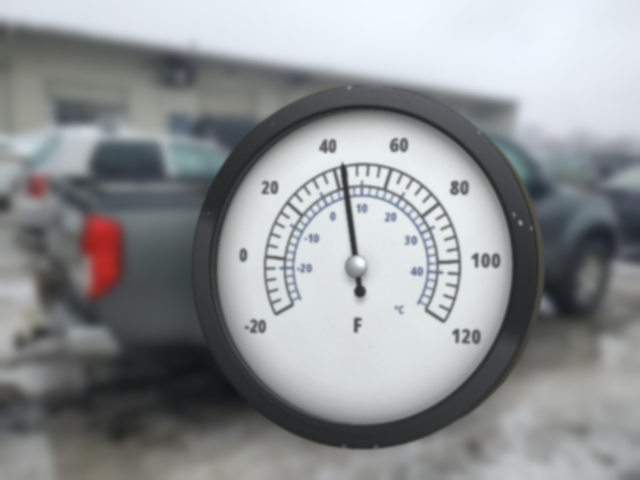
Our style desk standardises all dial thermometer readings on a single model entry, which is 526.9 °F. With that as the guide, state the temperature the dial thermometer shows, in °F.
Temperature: 44 °F
